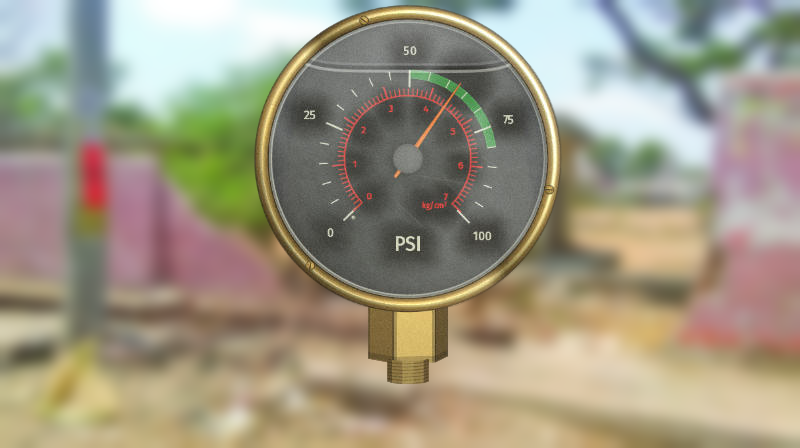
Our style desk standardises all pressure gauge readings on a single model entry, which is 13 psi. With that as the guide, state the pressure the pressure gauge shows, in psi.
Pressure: 62.5 psi
